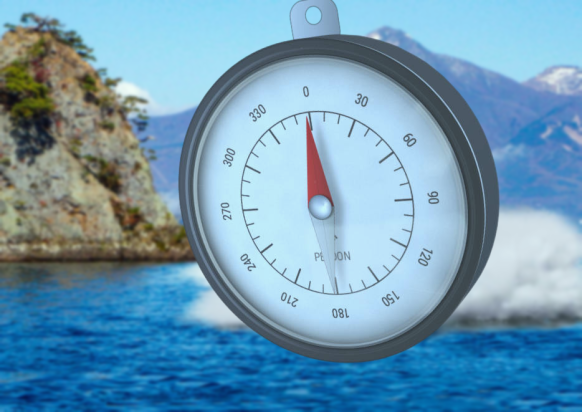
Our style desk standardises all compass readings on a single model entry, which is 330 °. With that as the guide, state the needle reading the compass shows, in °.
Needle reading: 0 °
